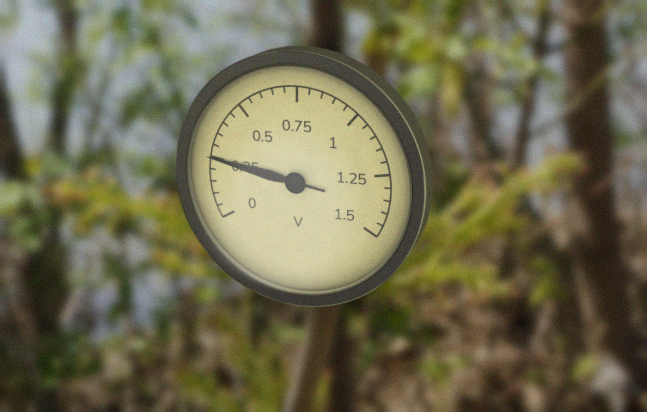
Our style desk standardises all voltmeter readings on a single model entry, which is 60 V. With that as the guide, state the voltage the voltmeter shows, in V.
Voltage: 0.25 V
